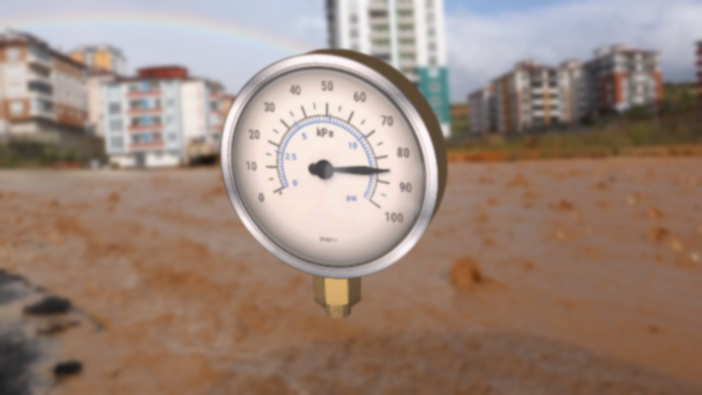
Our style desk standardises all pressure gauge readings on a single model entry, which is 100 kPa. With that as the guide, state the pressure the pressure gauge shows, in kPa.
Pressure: 85 kPa
